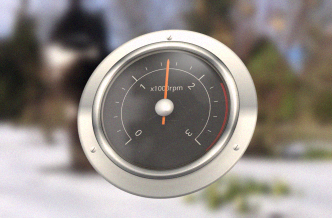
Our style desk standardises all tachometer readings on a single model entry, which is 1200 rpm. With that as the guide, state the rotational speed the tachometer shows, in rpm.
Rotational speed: 1500 rpm
